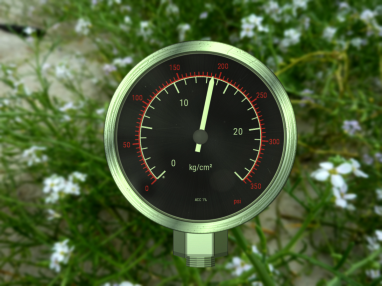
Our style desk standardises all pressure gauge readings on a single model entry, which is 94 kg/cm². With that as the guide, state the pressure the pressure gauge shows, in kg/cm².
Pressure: 13.5 kg/cm²
